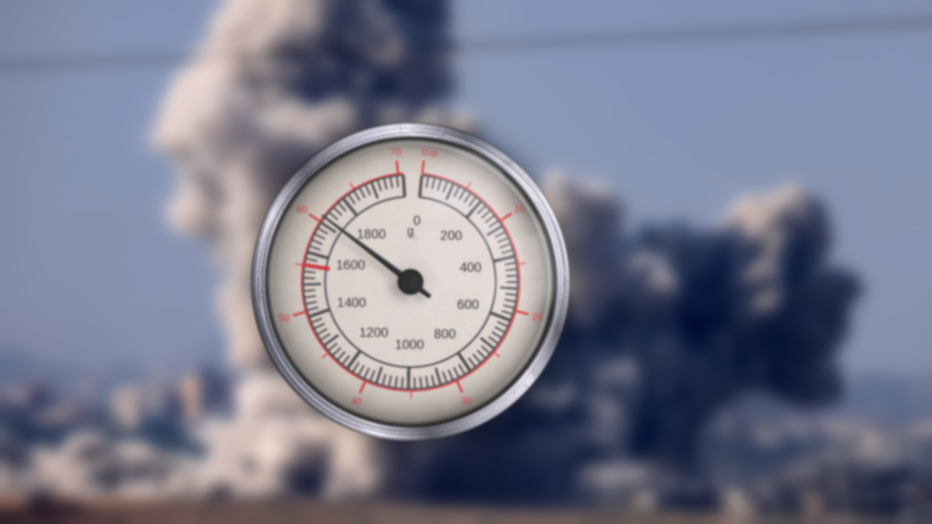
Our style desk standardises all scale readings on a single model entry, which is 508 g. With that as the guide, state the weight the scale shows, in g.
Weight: 1720 g
